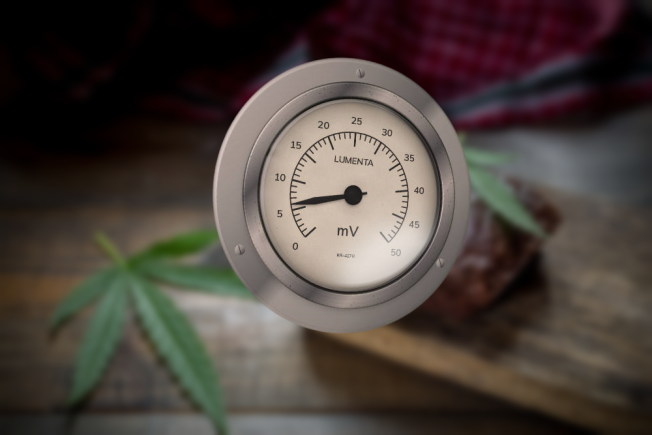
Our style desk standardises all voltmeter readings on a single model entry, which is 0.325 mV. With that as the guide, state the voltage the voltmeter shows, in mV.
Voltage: 6 mV
